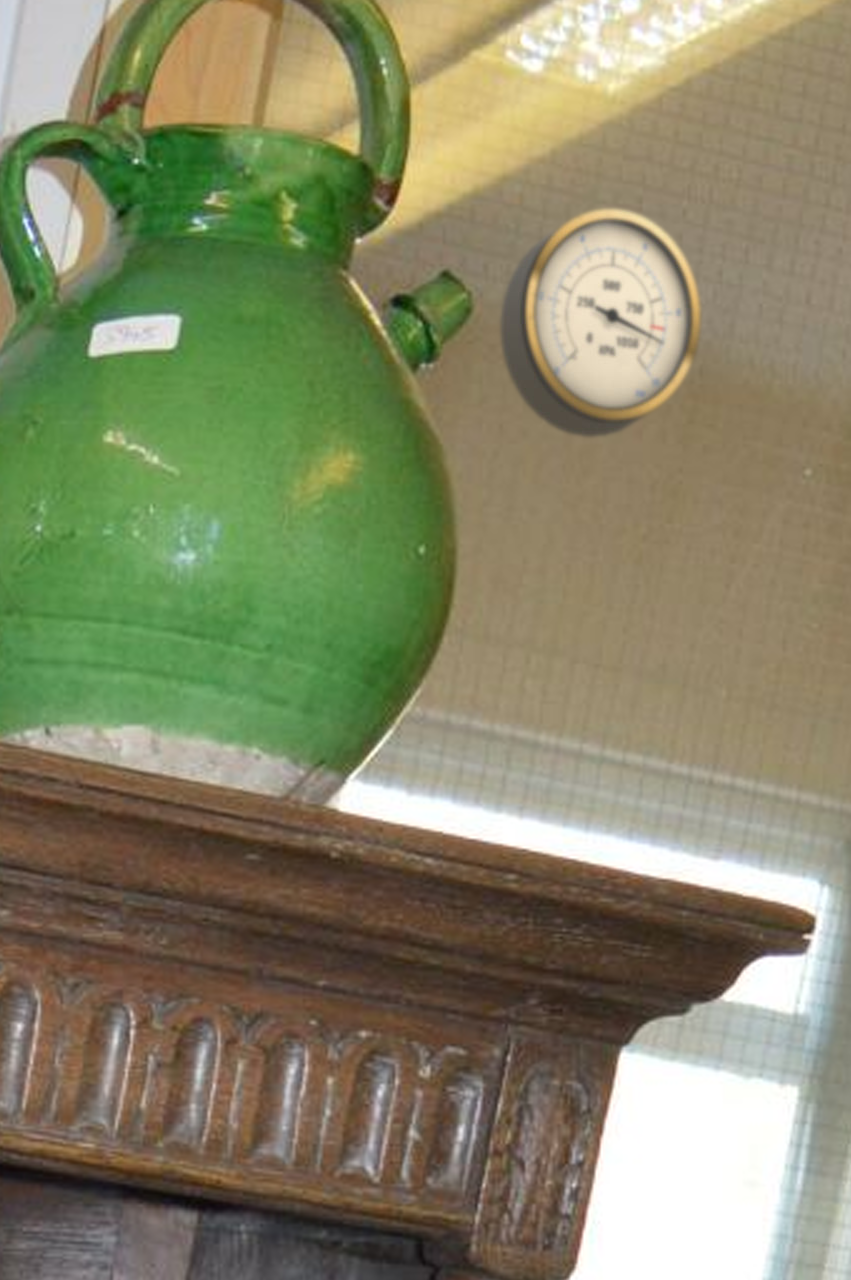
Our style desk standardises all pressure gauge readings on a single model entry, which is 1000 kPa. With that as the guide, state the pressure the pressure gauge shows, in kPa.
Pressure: 900 kPa
